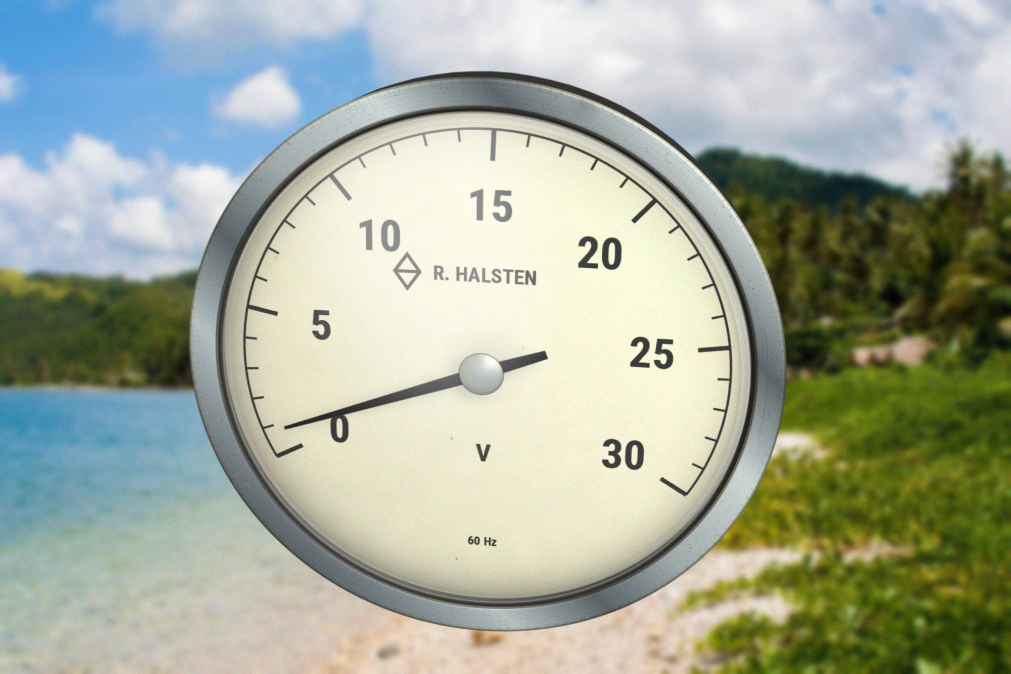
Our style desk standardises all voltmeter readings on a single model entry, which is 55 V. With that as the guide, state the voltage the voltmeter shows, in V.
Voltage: 1 V
